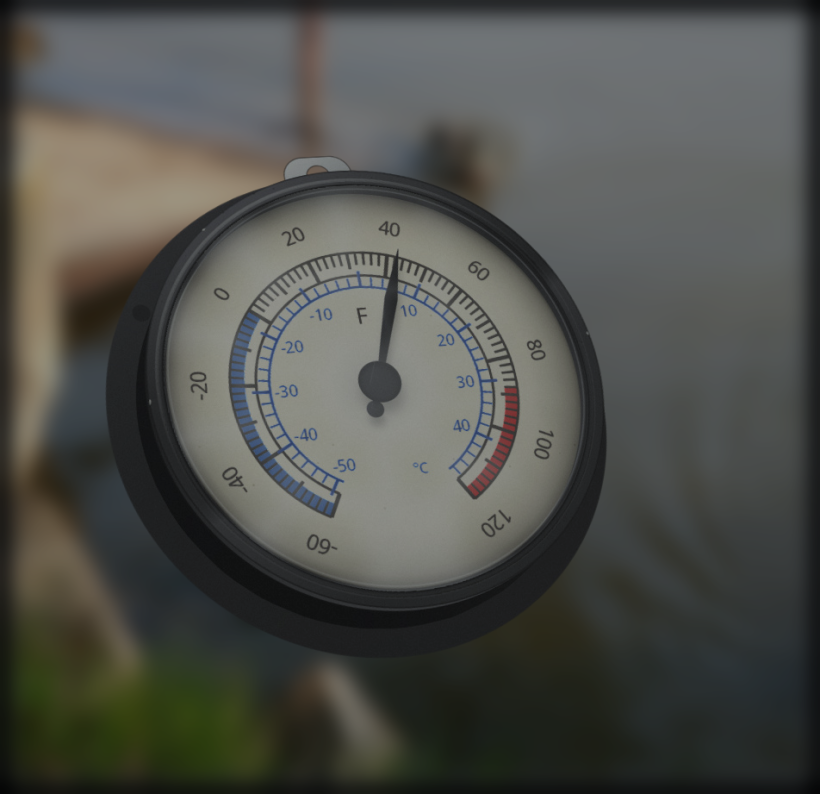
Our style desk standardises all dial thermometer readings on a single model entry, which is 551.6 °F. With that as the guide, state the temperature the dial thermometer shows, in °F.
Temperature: 42 °F
